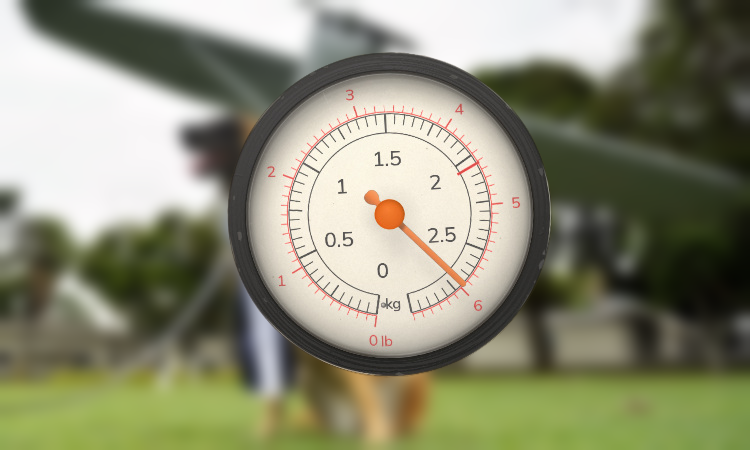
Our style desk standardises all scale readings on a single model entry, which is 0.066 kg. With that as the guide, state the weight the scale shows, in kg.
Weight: 2.7 kg
